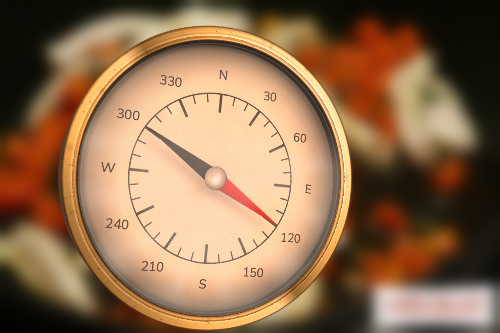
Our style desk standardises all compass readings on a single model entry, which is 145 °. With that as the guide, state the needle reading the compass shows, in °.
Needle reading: 120 °
